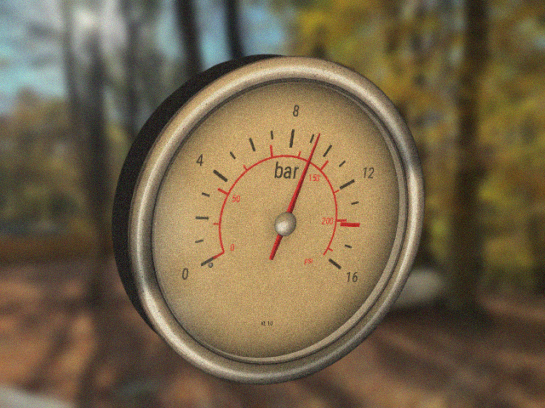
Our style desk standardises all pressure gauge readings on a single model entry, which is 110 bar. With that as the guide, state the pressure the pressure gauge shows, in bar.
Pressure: 9 bar
